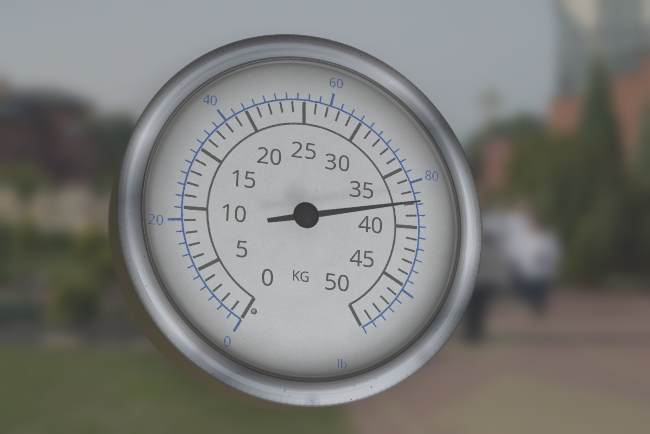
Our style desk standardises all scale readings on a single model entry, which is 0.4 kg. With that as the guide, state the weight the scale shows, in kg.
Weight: 38 kg
